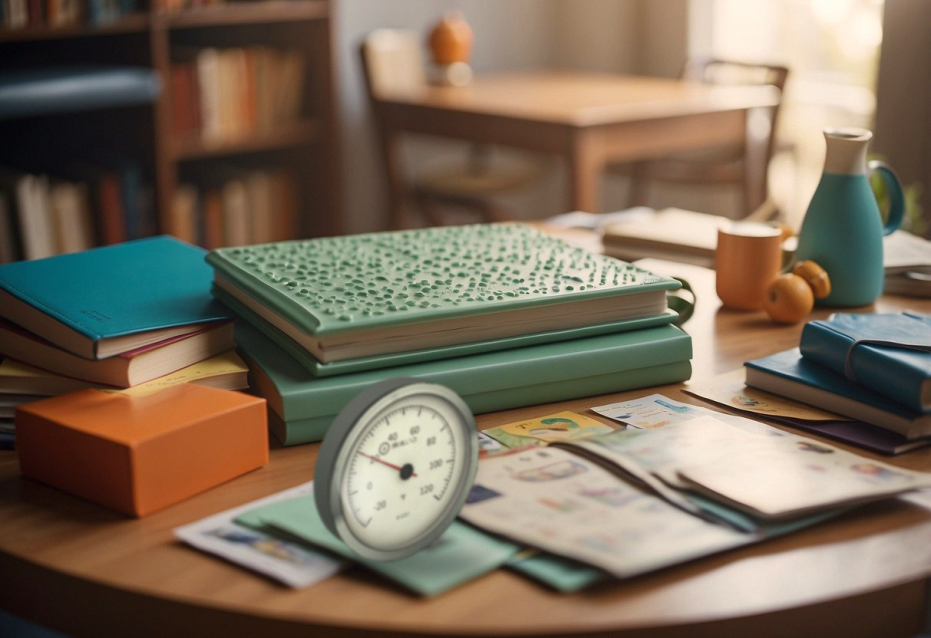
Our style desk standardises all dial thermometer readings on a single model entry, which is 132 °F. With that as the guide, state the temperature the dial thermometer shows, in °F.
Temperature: 20 °F
